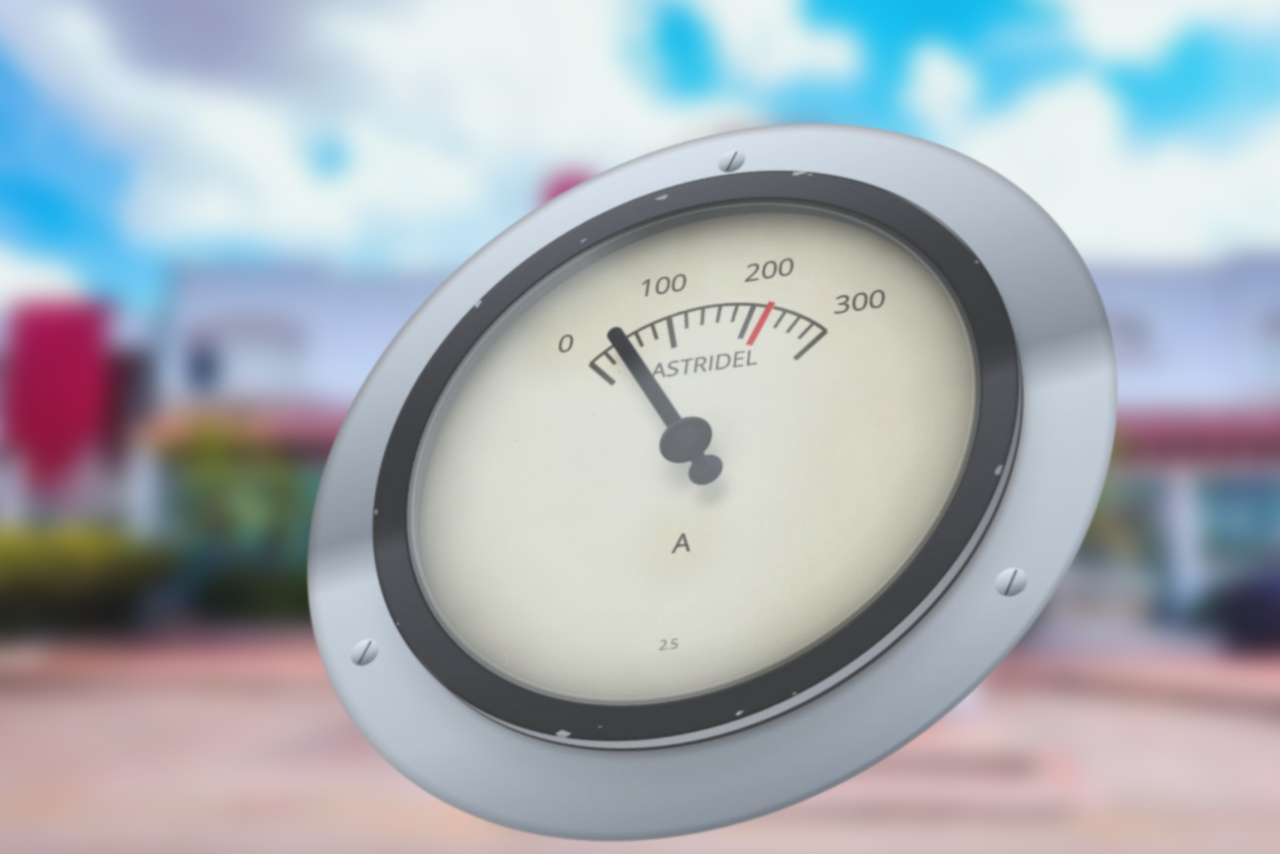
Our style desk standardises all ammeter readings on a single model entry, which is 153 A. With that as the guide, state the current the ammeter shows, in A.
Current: 40 A
